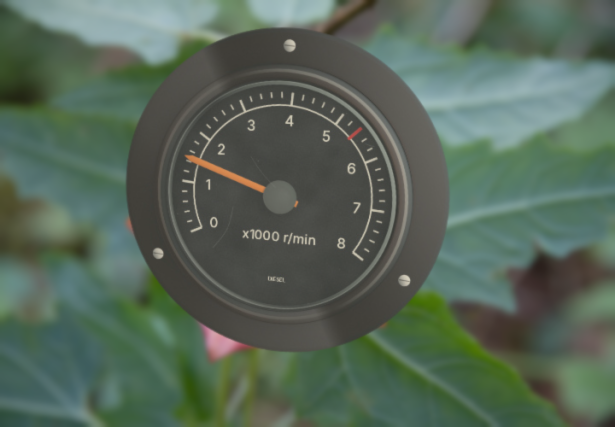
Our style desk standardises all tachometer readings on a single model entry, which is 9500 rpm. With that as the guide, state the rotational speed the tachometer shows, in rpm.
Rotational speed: 1500 rpm
